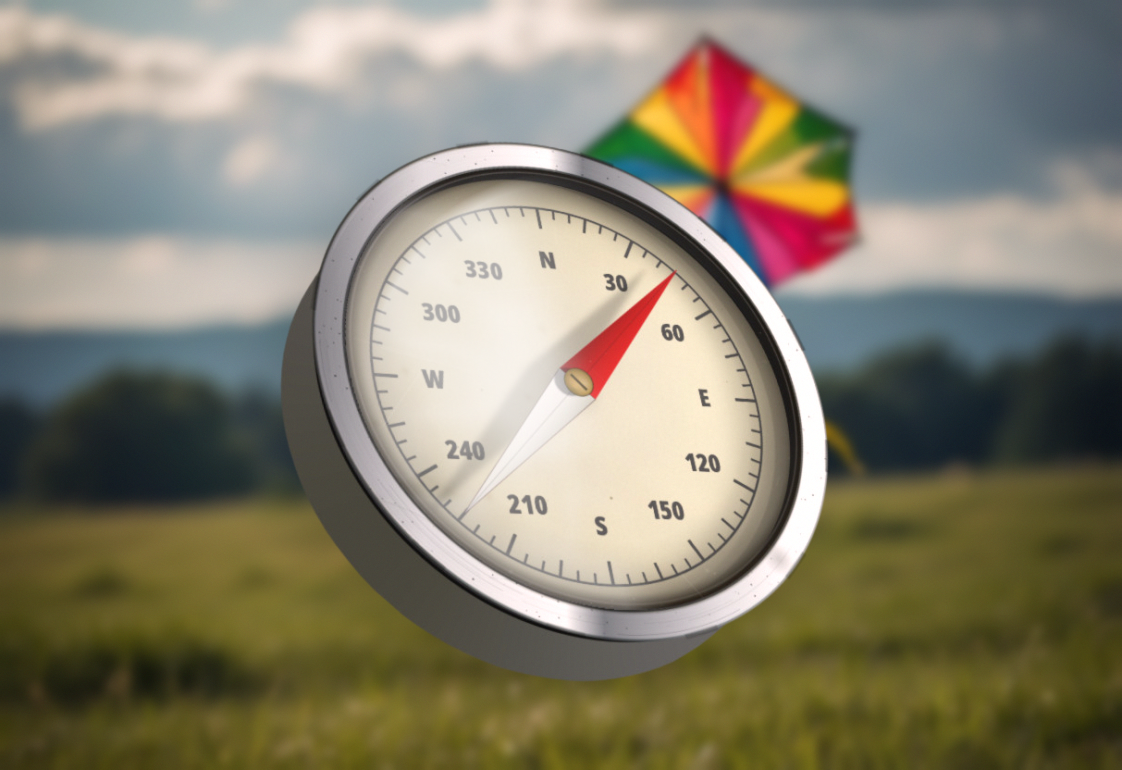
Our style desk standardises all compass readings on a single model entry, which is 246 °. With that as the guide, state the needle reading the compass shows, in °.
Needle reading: 45 °
